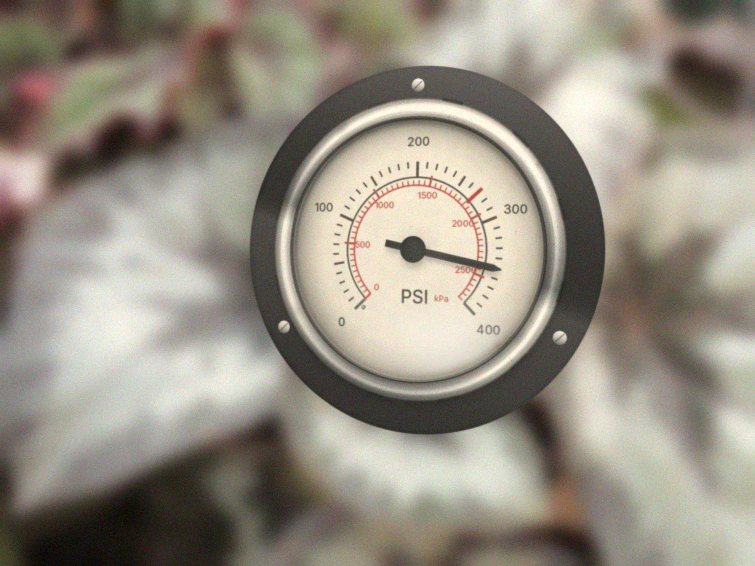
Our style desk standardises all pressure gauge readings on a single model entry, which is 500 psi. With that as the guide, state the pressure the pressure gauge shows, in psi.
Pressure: 350 psi
